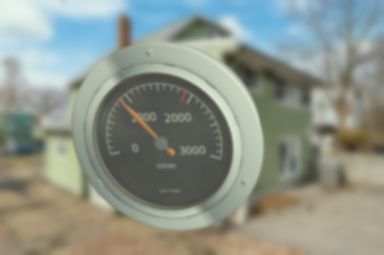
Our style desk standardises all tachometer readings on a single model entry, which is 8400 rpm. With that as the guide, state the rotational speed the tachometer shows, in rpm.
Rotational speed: 900 rpm
